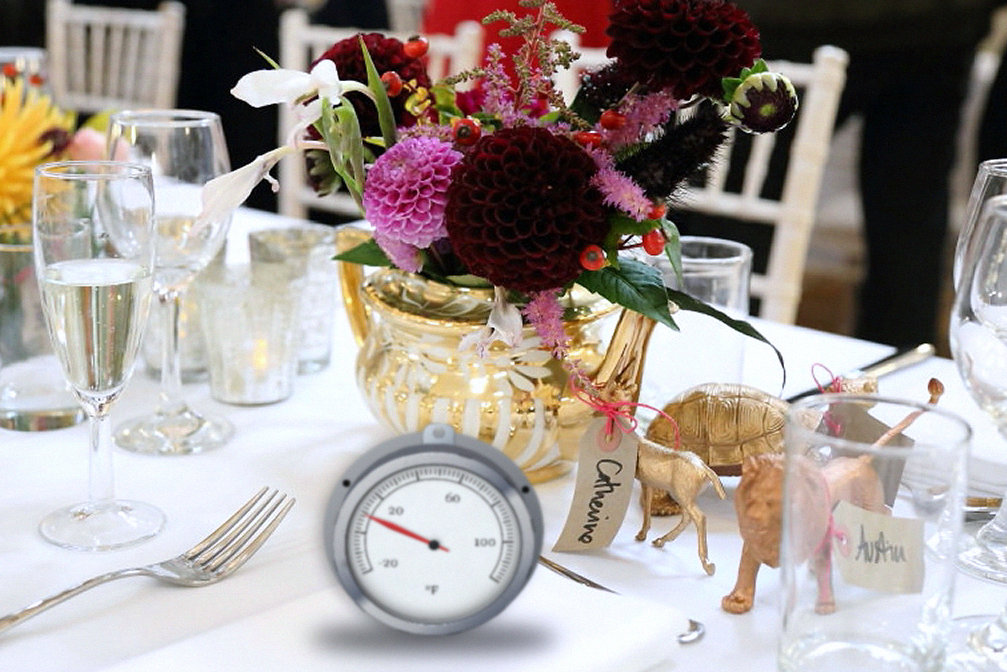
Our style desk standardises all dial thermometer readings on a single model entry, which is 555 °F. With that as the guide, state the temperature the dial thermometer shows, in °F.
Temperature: 10 °F
